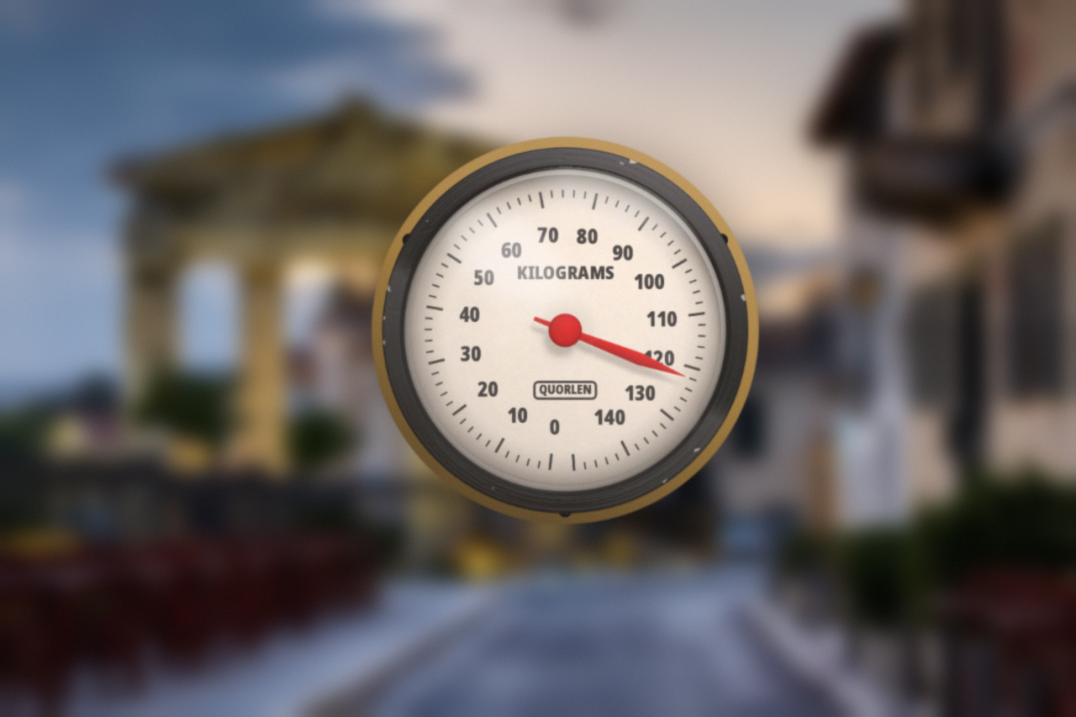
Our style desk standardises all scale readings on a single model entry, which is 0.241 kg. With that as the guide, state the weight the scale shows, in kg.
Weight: 122 kg
